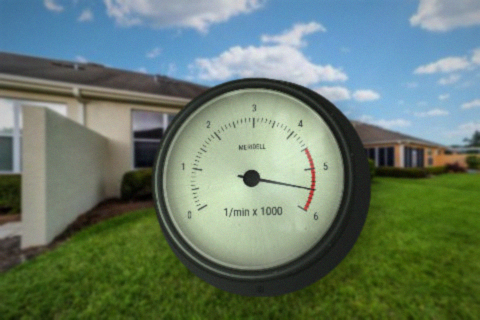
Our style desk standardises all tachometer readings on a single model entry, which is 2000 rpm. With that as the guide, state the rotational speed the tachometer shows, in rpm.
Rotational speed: 5500 rpm
